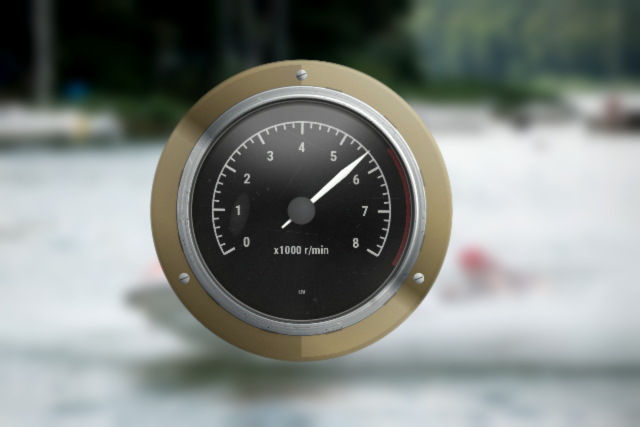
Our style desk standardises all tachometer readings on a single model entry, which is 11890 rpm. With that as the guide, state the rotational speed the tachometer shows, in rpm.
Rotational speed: 5600 rpm
